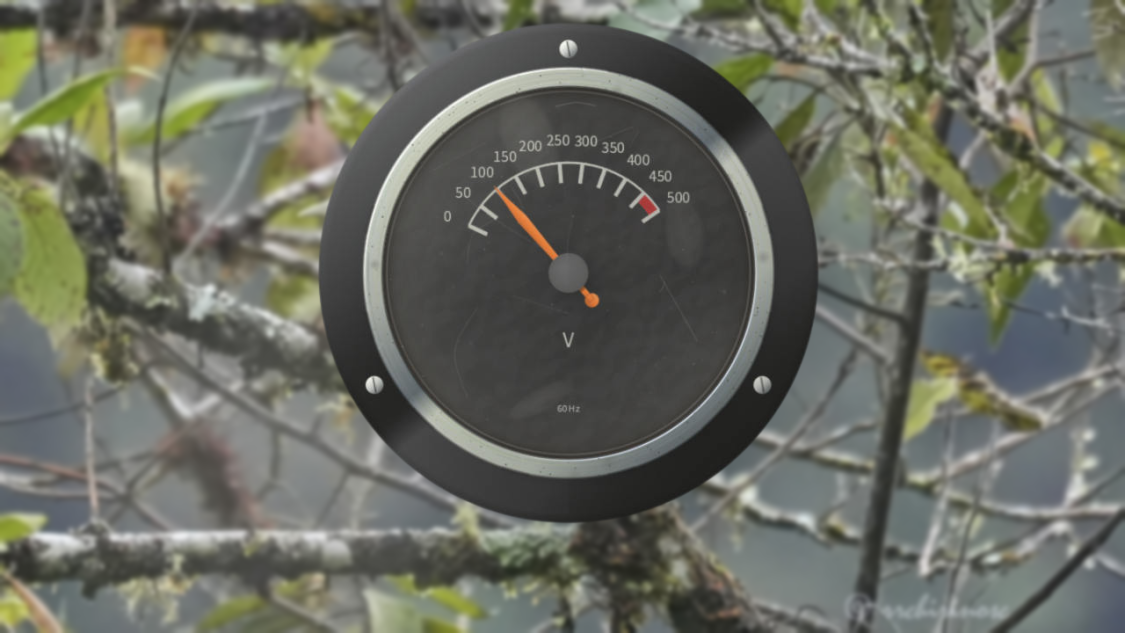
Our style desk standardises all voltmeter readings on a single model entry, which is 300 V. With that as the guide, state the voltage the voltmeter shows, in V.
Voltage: 100 V
